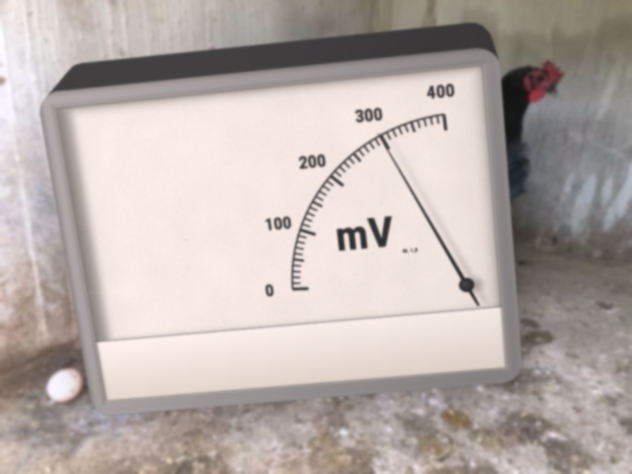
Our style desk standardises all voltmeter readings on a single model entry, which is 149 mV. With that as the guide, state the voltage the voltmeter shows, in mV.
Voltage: 300 mV
